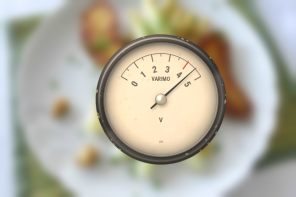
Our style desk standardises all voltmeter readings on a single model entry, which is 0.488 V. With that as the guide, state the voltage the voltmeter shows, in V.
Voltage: 4.5 V
